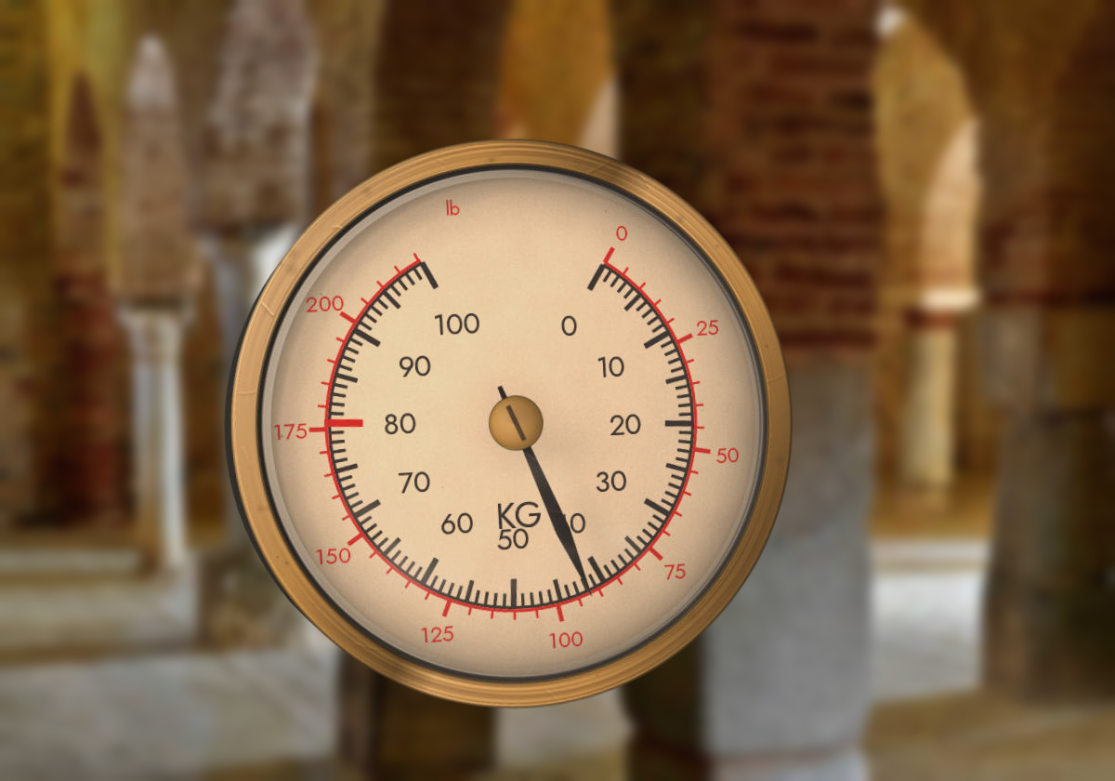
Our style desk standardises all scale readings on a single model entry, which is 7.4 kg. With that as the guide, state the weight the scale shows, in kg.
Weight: 42 kg
